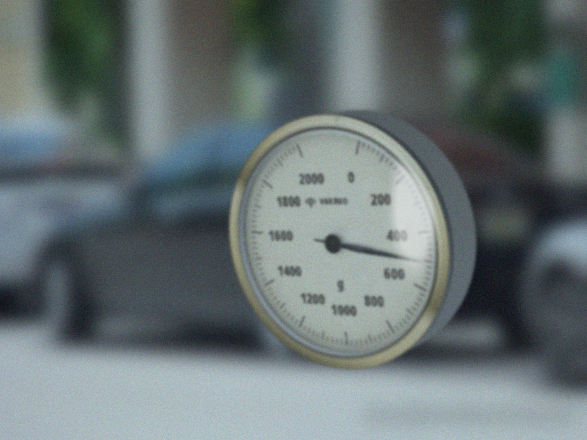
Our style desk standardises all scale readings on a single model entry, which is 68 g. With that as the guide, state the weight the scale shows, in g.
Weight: 500 g
